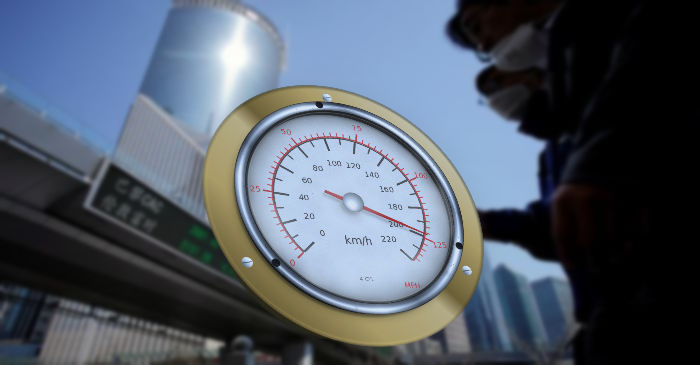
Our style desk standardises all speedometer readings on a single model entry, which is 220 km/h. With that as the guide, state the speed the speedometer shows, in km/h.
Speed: 200 km/h
